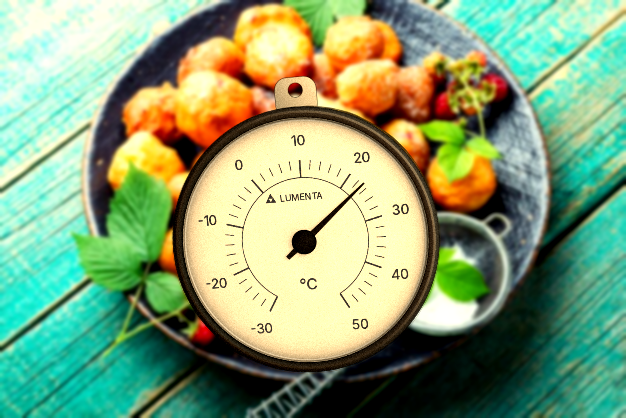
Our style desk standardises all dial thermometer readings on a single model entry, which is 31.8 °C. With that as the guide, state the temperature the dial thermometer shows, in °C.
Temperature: 23 °C
